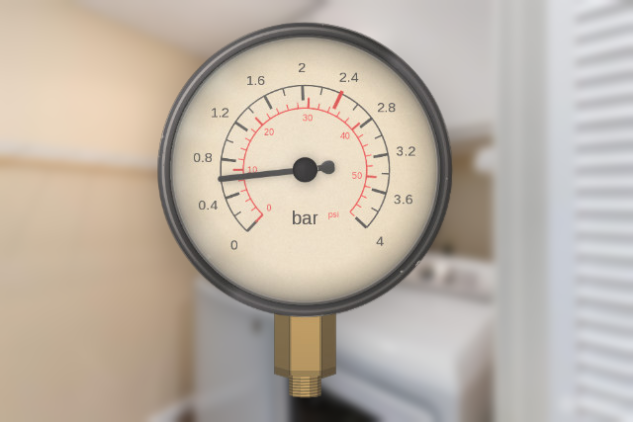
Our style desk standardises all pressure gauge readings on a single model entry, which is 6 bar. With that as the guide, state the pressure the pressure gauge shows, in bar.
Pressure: 0.6 bar
